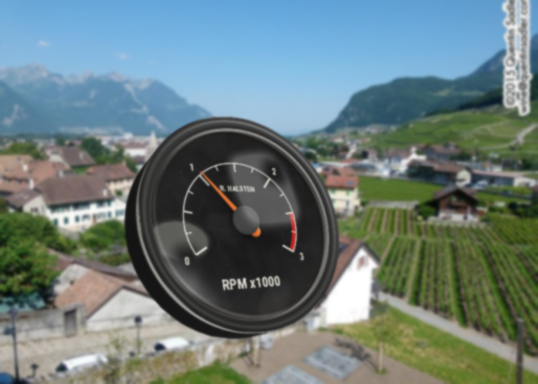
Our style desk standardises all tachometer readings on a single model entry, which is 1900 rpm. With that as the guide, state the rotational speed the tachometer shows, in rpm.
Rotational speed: 1000 rpm
